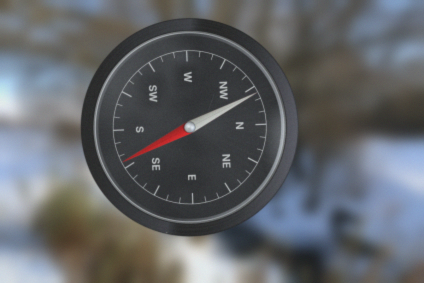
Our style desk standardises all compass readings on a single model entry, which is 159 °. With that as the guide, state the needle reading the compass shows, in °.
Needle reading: 155 °
